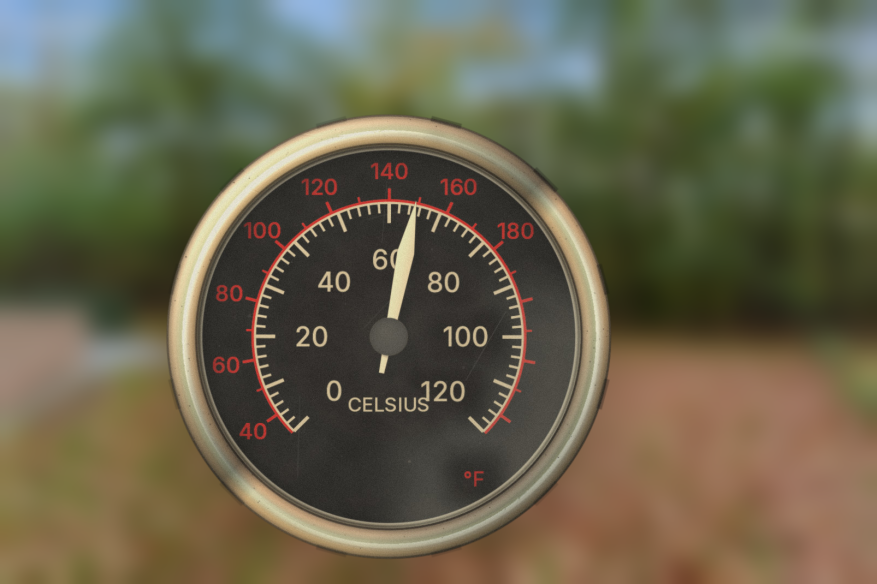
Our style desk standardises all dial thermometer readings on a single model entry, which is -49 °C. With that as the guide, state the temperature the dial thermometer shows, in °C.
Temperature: 65 °C
